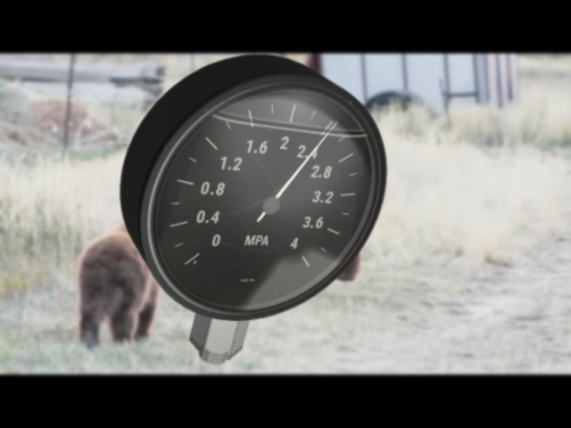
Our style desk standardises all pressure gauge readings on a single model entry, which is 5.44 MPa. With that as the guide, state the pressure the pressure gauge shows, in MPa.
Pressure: 2.4 MPa
